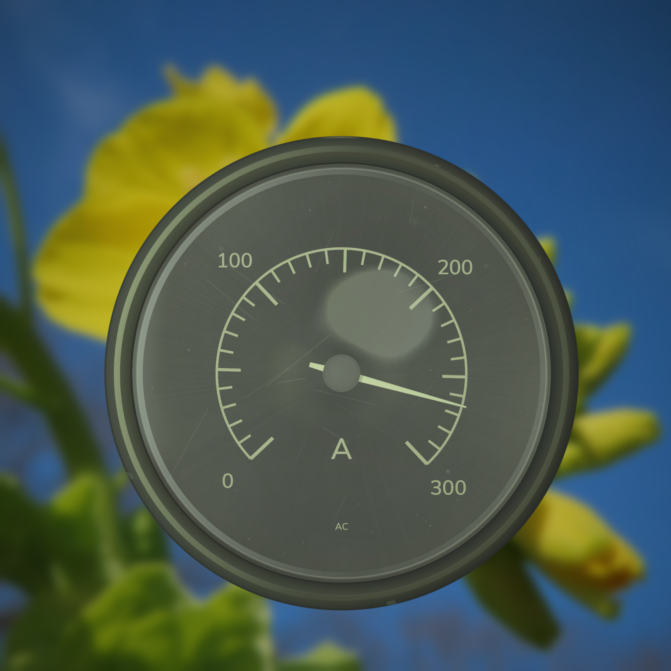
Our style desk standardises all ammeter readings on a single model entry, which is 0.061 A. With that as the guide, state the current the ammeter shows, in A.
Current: 265 A
